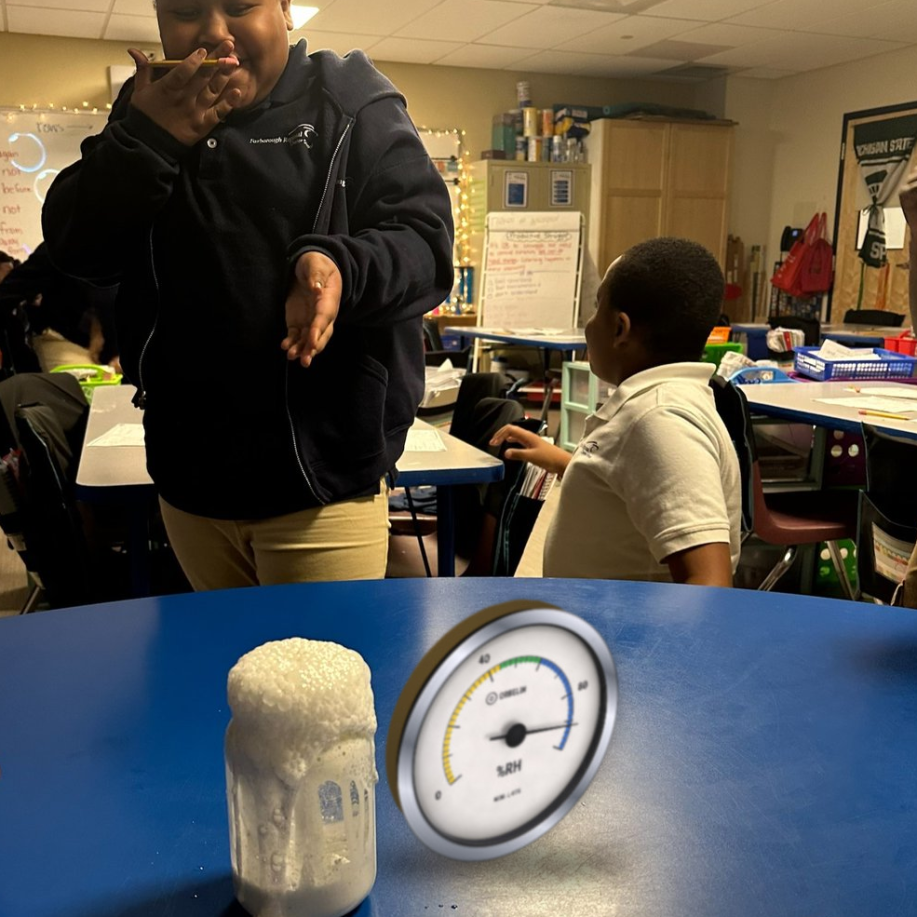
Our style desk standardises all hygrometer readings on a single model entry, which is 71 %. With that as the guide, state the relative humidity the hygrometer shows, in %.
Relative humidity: 90 %
